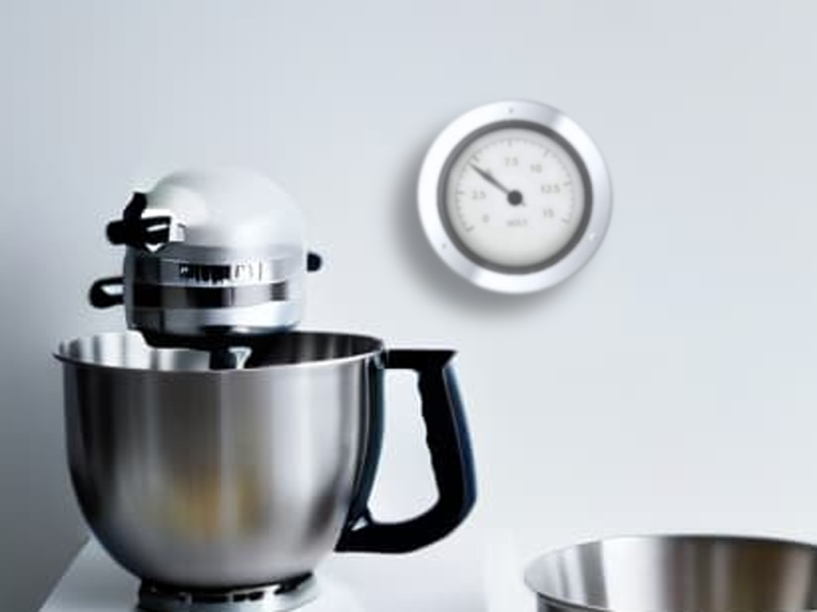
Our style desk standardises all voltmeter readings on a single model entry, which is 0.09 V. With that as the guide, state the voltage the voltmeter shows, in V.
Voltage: 4.5 V
